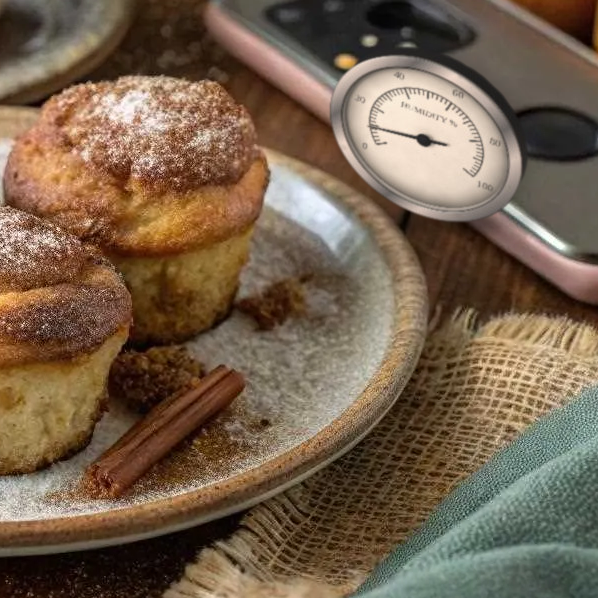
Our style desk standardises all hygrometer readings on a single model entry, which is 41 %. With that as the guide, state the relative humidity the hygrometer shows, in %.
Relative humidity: 10 %
